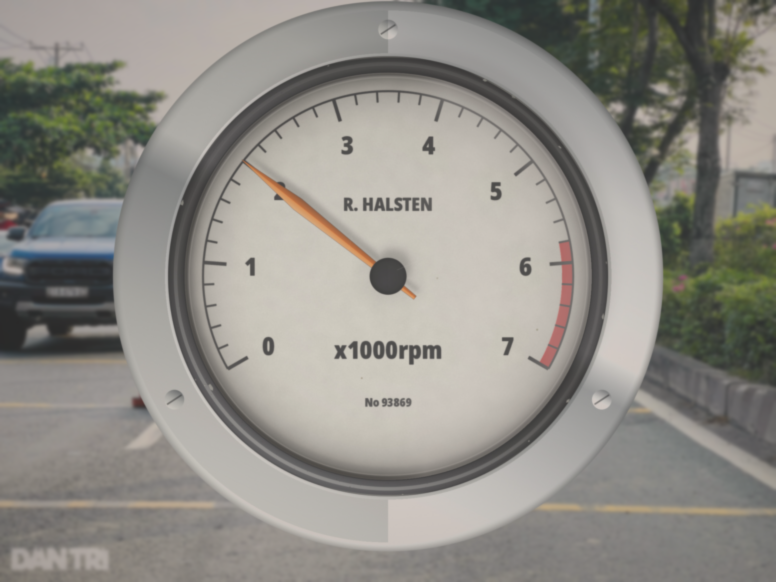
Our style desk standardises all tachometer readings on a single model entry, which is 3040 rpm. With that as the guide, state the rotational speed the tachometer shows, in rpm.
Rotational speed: 2000 rpm
